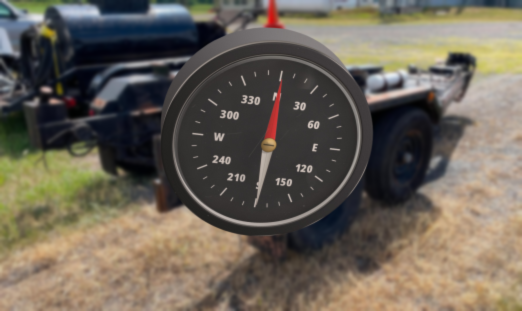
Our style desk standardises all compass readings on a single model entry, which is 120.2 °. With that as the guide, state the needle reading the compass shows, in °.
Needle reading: 0 °
